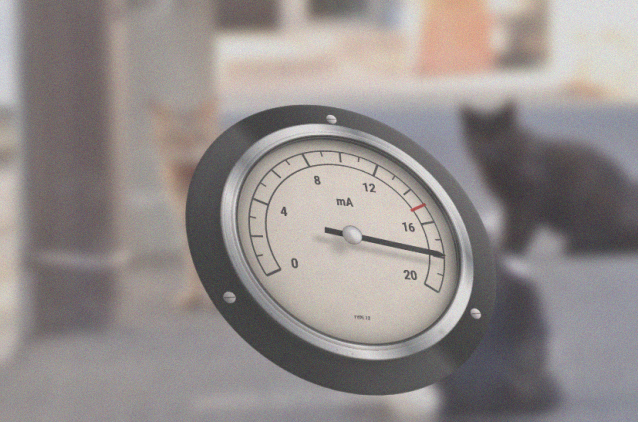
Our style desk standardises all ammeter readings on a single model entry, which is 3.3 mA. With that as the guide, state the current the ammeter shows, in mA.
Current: 18 mA
